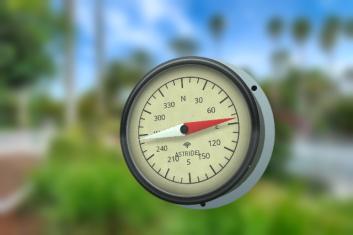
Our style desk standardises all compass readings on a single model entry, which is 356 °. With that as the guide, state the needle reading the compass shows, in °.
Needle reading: 85 °
